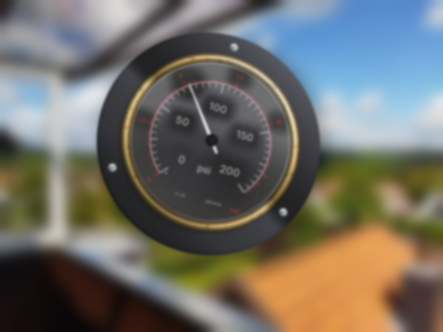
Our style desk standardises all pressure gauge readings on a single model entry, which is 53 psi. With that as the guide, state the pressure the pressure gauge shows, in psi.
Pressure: 75 psi
